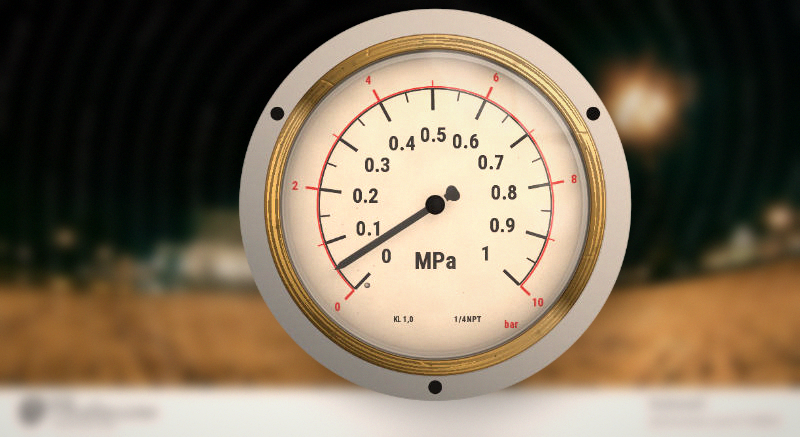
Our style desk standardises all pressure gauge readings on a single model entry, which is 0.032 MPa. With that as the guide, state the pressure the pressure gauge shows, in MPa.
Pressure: 0.05 MPa
